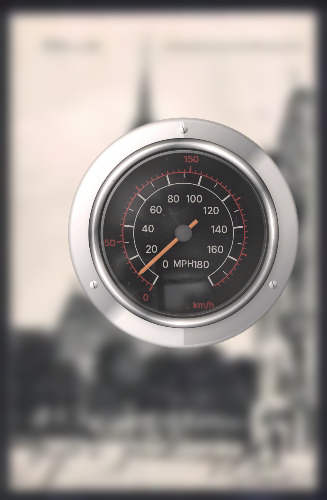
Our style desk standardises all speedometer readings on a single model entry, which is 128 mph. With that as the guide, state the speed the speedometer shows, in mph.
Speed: 10 mph
